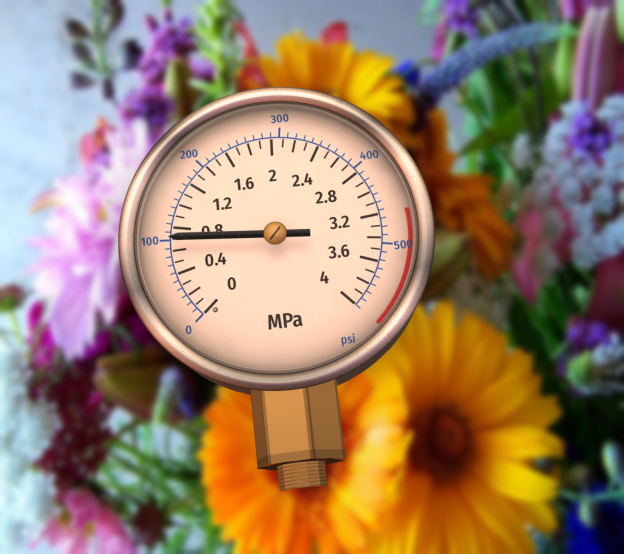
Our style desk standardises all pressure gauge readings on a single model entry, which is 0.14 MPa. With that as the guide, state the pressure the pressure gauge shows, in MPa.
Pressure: 0.7 MPa
